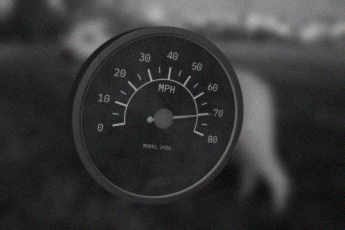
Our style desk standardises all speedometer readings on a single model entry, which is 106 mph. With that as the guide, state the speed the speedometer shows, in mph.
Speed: 70 mph
